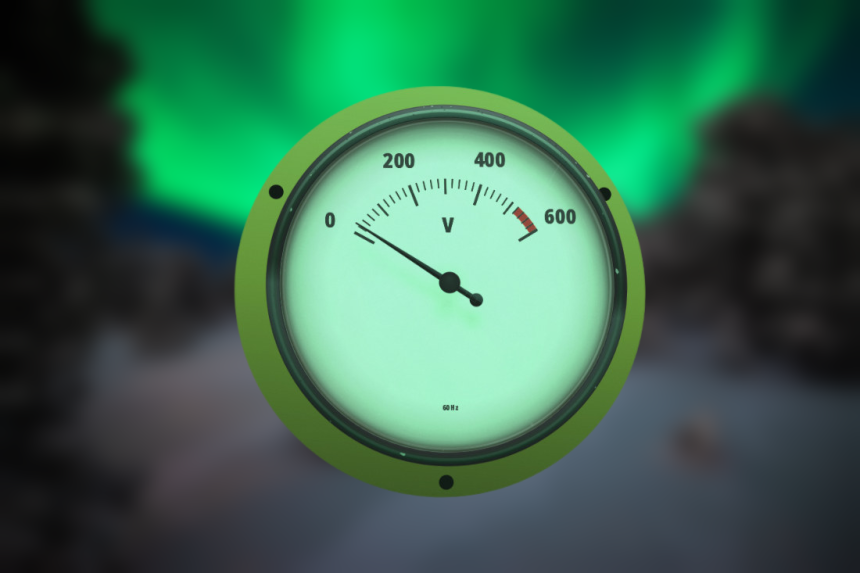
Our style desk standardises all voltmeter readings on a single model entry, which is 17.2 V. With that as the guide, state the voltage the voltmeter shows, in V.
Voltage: 20 V
